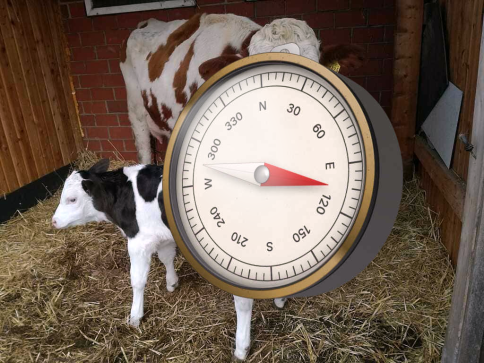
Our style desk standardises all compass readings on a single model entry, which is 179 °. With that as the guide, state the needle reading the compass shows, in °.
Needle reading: 105 °
